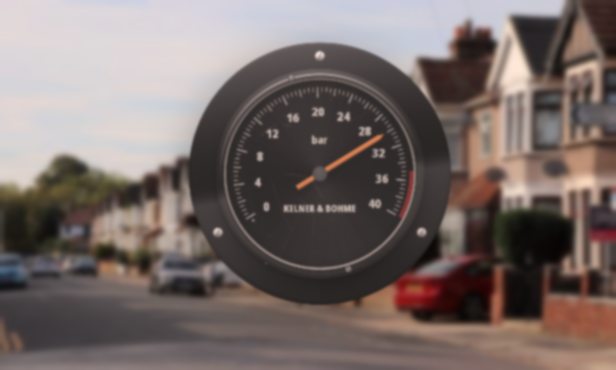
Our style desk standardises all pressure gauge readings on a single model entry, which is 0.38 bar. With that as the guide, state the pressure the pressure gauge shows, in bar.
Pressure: 30 bar
